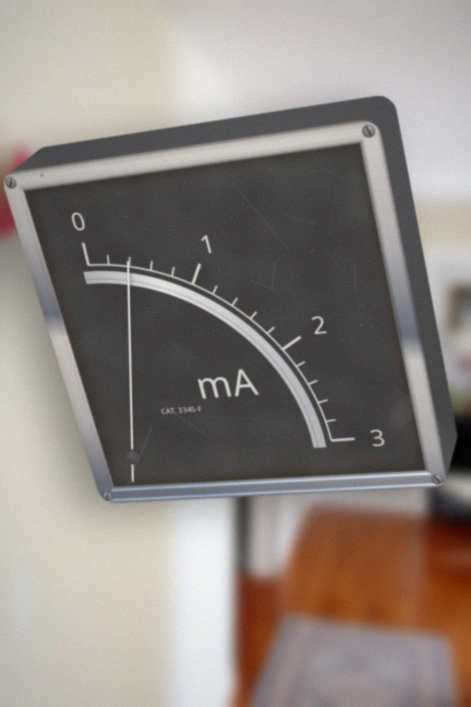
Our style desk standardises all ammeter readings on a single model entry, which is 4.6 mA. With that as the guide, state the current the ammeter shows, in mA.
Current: 0.4 mA
